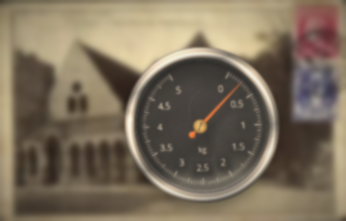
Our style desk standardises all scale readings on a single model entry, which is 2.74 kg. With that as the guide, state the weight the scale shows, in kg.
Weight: 0.25 kg
